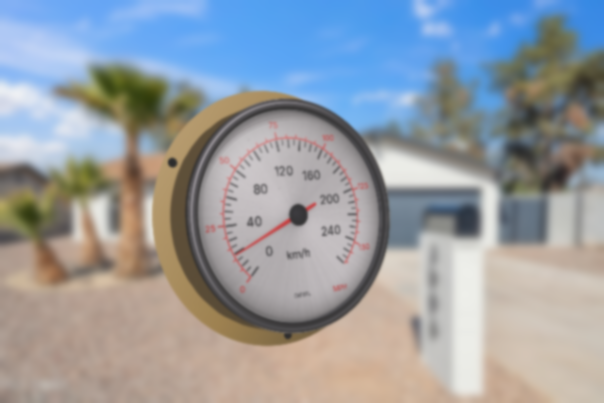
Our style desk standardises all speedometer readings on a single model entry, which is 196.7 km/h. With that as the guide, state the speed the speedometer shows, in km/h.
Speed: 20 km/h
